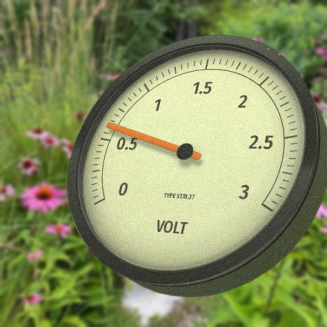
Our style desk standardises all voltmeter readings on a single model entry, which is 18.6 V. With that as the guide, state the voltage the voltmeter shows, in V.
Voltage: 0.6 V
